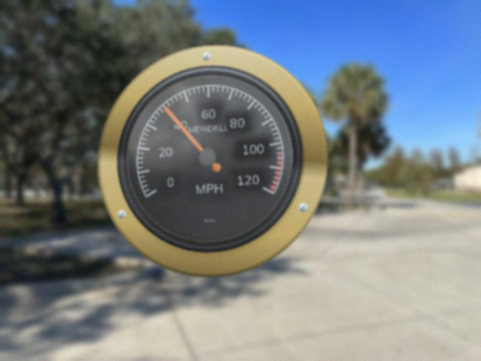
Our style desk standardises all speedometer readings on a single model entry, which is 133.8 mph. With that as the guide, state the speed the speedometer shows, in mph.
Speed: 40 mph
